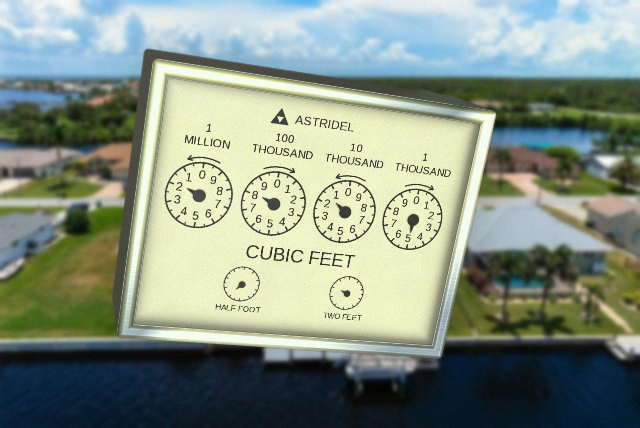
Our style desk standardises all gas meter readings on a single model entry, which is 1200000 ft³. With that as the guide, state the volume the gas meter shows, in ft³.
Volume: 181500 ft³
